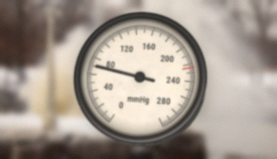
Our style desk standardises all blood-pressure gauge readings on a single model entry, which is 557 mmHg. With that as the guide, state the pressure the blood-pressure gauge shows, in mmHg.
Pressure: 70 mmHg
